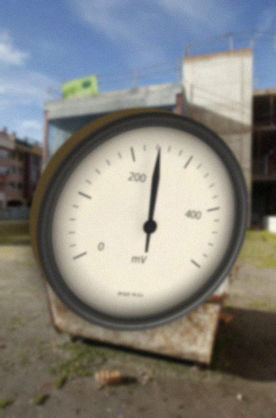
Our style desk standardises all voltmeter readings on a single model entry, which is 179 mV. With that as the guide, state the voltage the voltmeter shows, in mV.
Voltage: 240 mV
